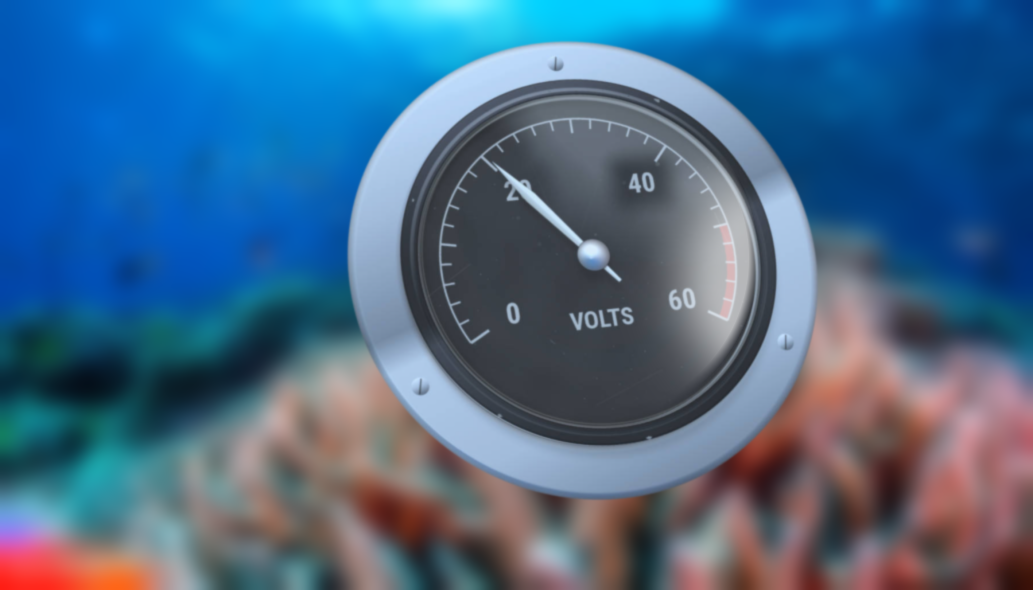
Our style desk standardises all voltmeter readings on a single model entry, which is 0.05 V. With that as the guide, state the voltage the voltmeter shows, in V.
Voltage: 20 V
